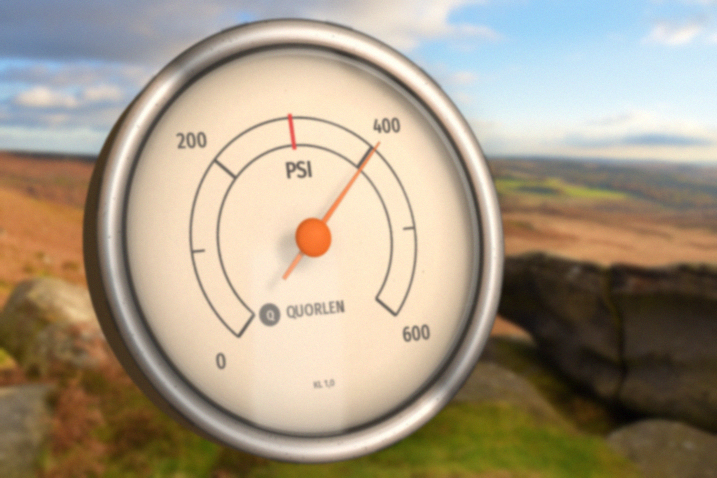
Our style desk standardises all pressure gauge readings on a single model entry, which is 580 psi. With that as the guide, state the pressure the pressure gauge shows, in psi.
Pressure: 400 psi
